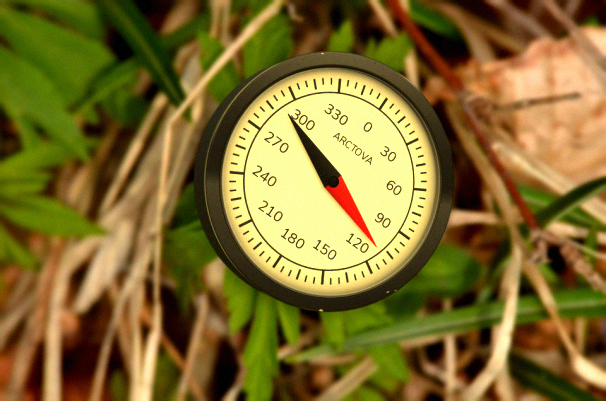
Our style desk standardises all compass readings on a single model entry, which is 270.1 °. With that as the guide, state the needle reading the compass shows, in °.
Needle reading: 110 °
